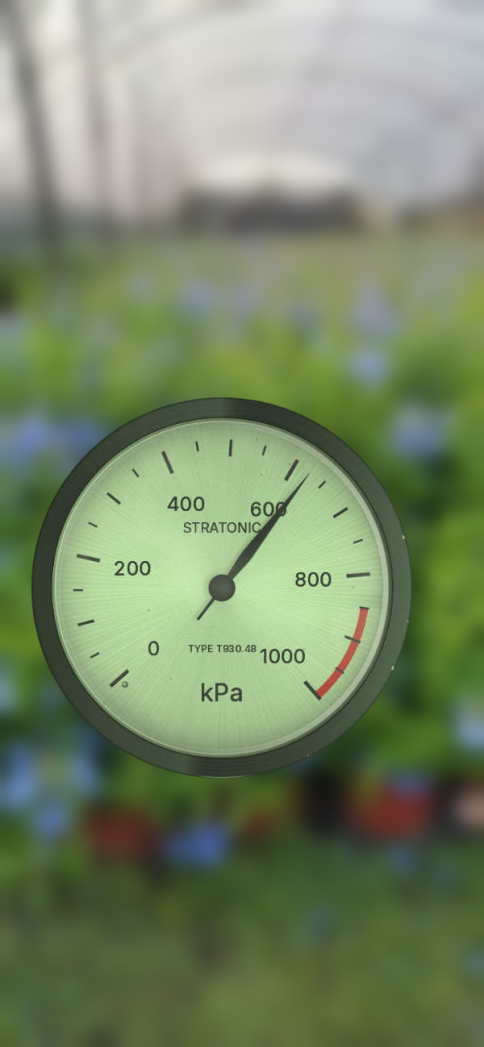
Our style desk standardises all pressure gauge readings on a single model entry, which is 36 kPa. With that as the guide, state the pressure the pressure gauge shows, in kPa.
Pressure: 625 kPa
